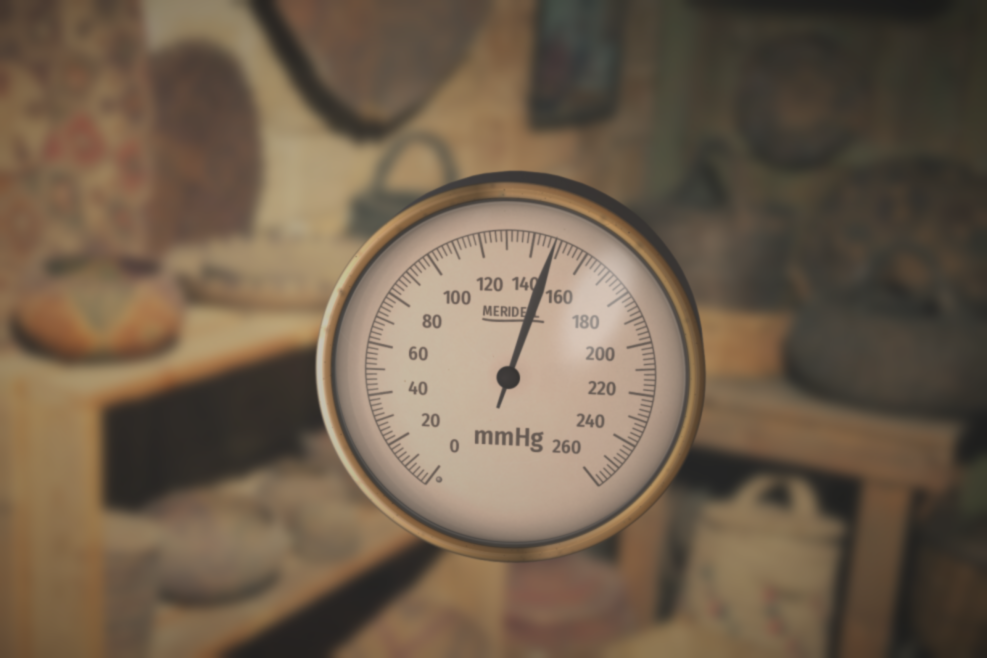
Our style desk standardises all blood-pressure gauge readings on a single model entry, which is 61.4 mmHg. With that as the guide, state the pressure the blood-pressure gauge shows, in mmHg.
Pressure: 148 mmHg
